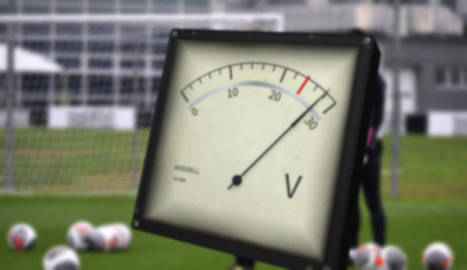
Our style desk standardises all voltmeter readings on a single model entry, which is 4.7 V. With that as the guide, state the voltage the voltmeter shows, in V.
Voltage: 28 V
